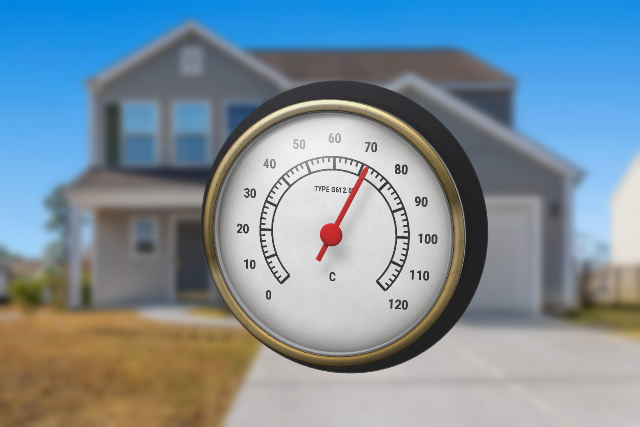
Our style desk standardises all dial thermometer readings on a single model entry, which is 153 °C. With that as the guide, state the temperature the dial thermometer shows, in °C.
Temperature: 72 °C
